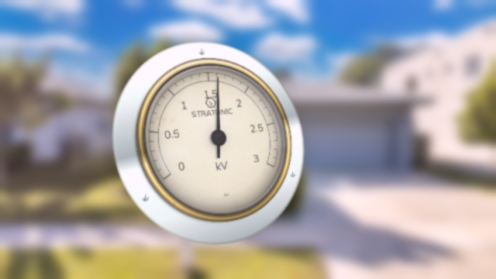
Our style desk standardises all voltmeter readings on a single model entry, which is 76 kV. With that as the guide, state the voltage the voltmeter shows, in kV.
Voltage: 1.6 kV
